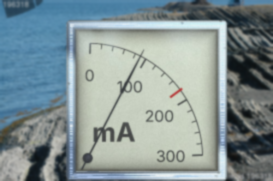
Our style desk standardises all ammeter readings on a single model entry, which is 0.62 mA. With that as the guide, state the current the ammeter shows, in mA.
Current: 90 mA
